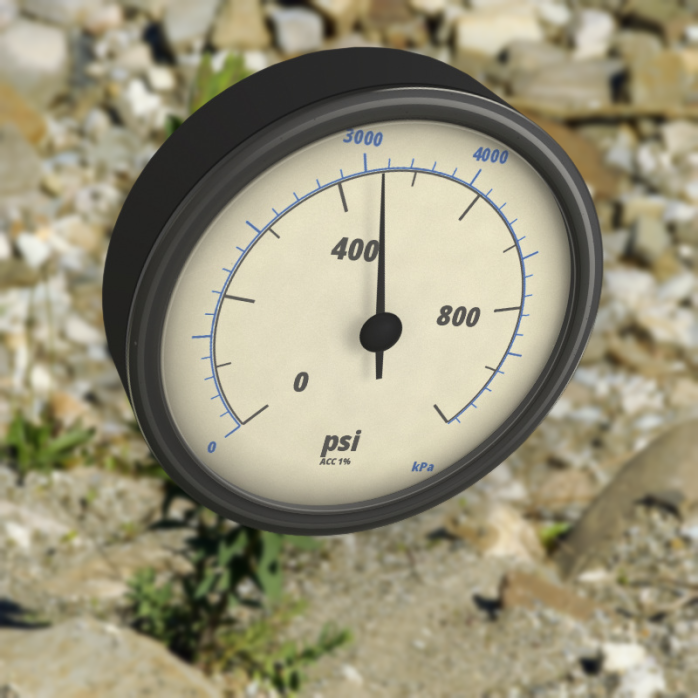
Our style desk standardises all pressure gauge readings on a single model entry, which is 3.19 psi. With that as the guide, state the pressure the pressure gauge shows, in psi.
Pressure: 450 psi
